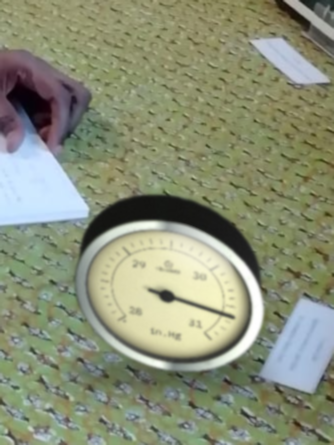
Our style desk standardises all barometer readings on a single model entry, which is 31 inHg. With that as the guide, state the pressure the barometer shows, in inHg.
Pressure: 30.6 inHg
